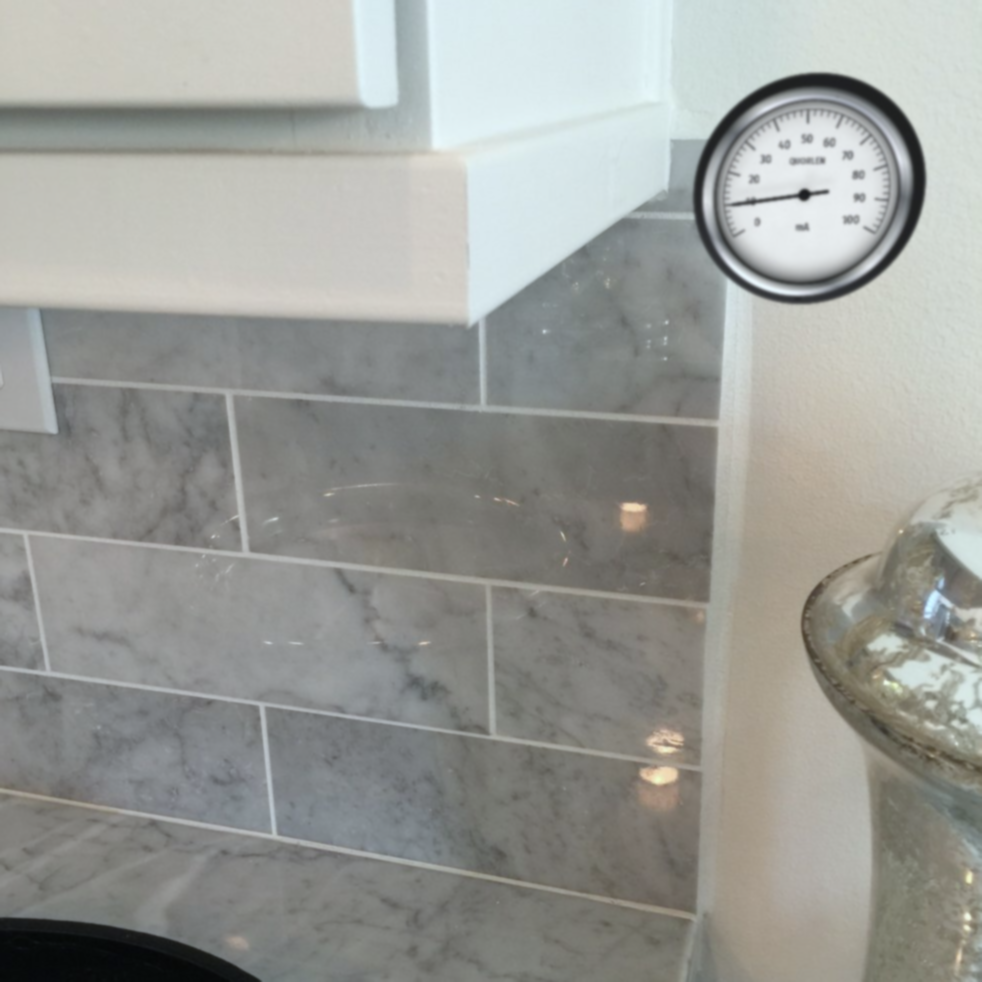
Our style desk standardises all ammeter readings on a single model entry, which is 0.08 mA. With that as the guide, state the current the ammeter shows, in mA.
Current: 10 mA
